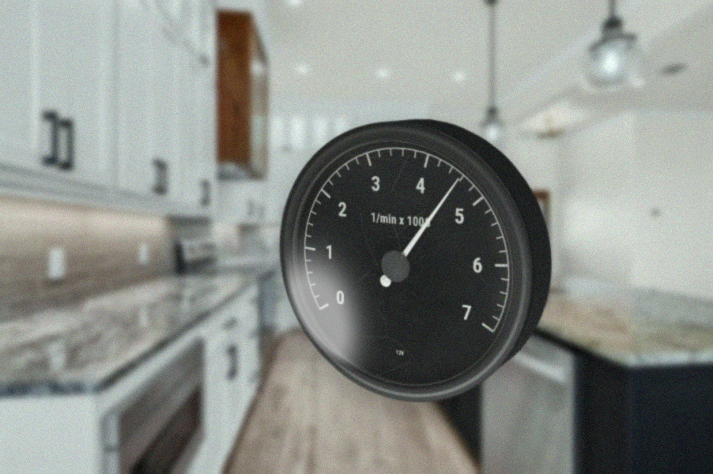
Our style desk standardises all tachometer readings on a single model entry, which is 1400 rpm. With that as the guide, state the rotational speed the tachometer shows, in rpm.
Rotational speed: 4600 rpm
